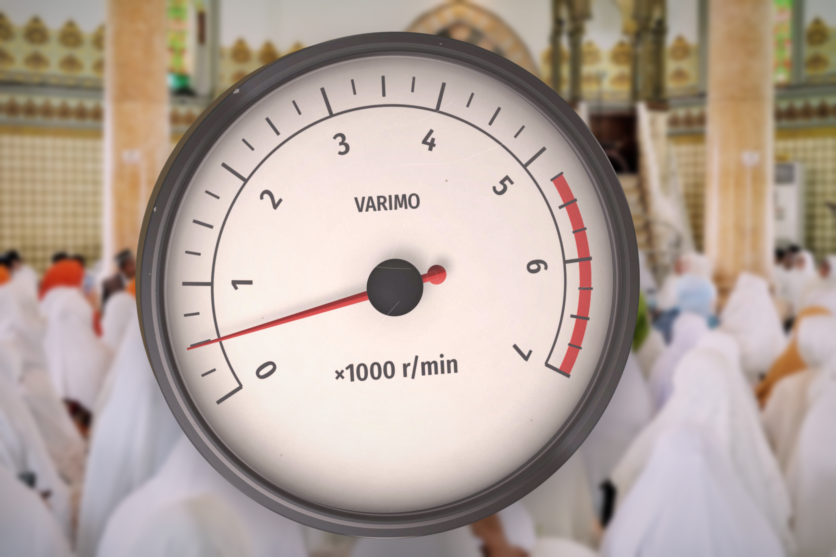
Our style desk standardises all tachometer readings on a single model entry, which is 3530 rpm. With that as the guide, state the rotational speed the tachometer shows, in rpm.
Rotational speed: 500 rpm
